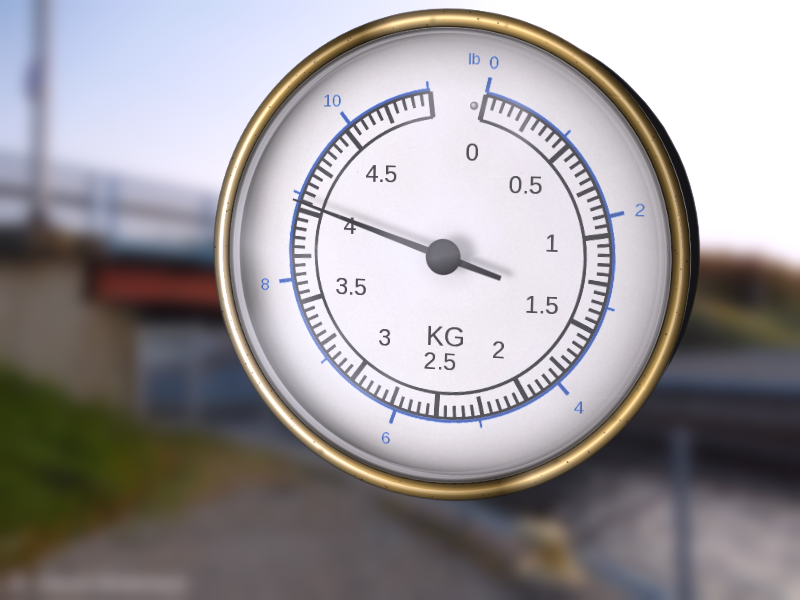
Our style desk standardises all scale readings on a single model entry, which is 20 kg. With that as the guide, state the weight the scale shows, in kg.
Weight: 4.05 kg
